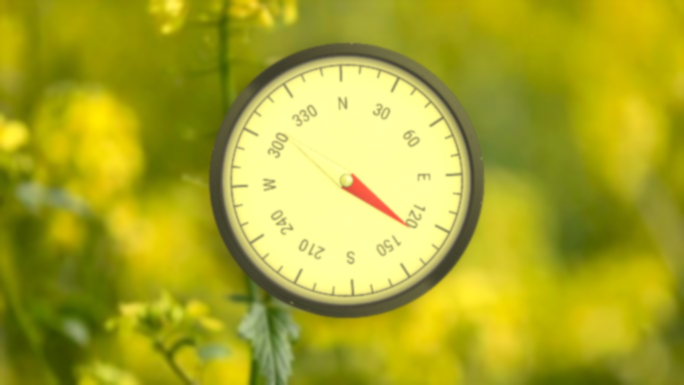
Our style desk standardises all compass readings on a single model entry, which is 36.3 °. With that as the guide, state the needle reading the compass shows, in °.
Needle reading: 130 °
